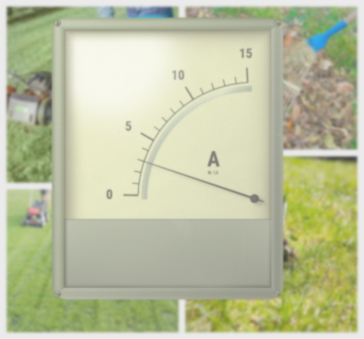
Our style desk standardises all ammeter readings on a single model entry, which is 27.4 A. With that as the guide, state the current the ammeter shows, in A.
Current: 3 A
